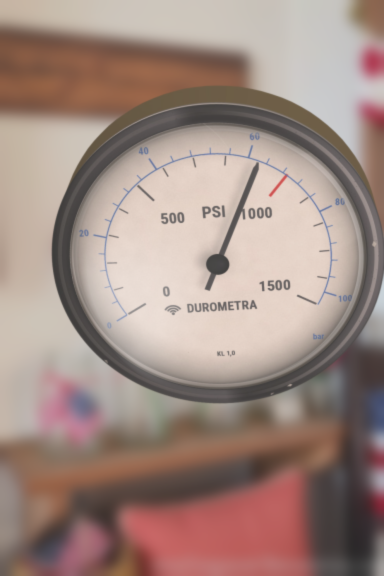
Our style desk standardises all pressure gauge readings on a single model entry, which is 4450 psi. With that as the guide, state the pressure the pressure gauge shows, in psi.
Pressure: 900 psi
